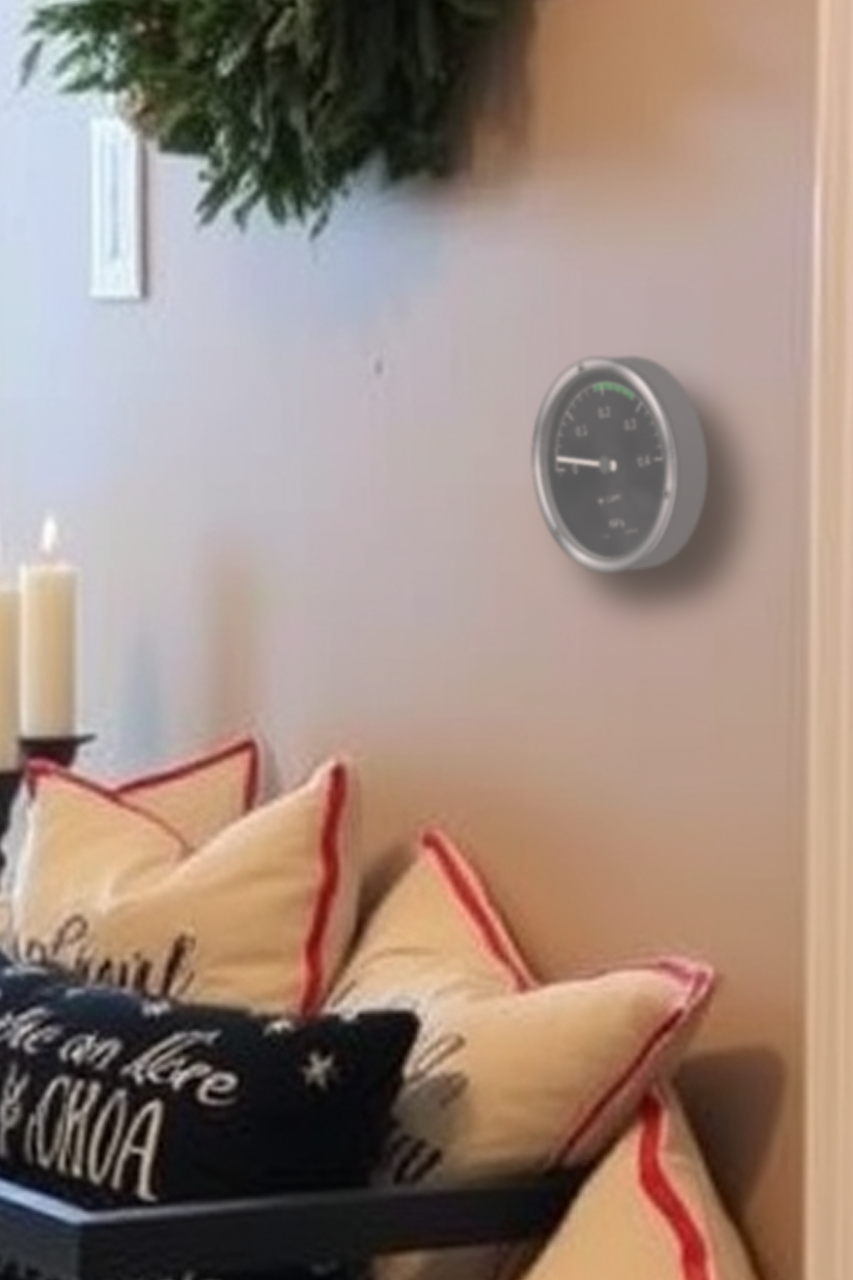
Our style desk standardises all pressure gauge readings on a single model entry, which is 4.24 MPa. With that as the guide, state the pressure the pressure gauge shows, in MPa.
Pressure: 0.02 MPa
